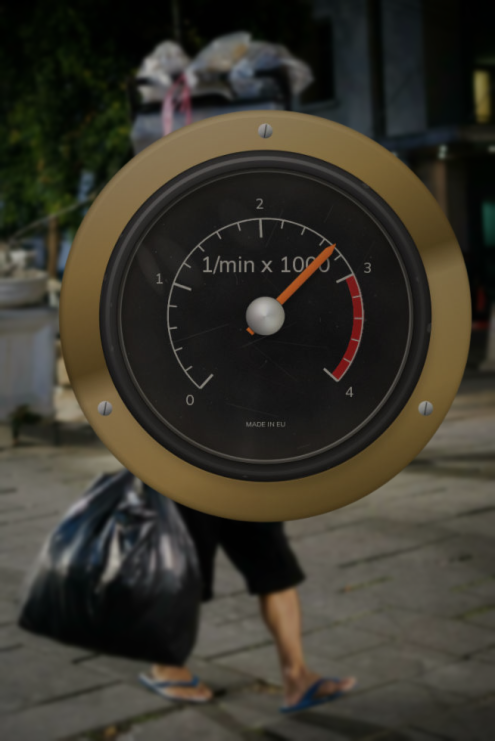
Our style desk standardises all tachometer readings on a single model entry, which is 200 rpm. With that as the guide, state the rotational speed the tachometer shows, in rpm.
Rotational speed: 2700 rpm
